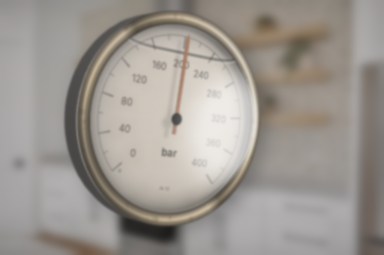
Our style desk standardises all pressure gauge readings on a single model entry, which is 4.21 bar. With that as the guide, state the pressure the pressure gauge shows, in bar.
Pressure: 200 bar
